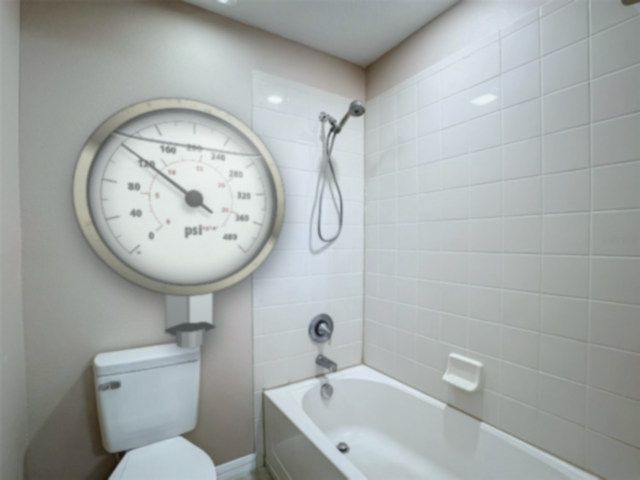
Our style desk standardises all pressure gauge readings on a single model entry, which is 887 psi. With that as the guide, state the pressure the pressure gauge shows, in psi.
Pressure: 120 psi
